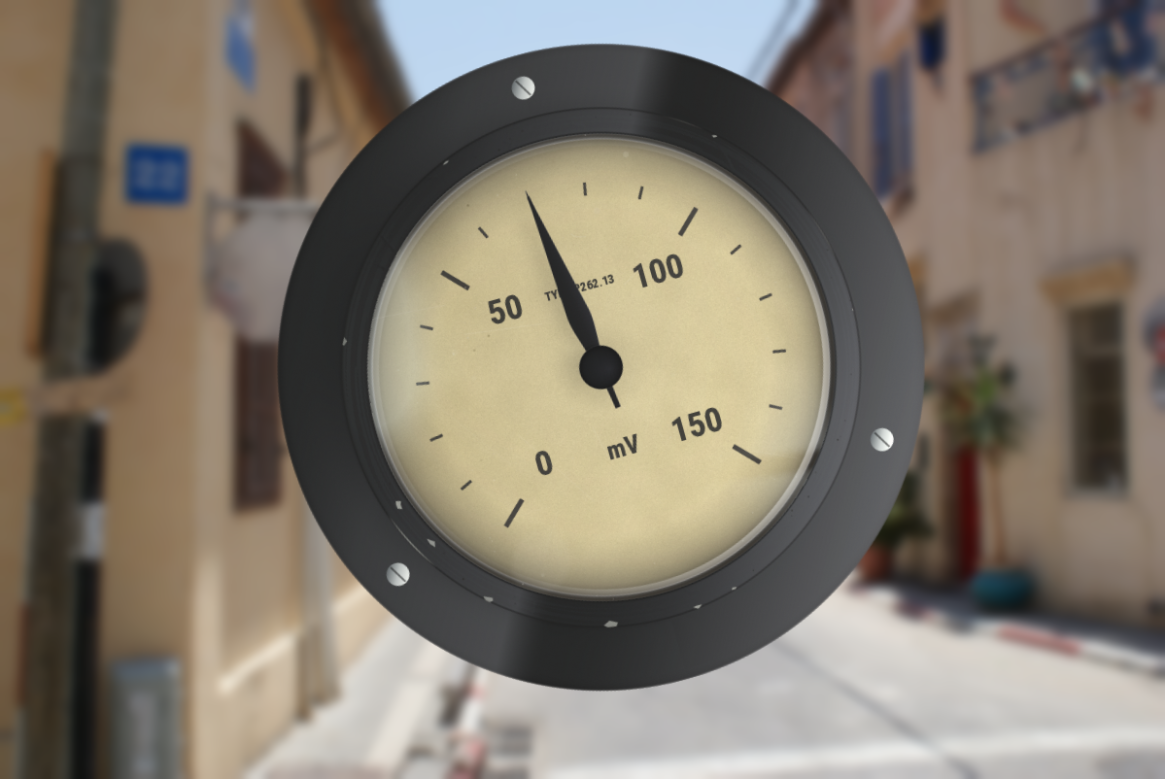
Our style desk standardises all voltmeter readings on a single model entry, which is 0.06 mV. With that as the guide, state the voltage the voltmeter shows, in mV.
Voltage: 70 mV
